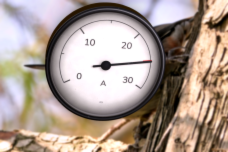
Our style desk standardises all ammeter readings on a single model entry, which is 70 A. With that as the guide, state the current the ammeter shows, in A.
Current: 25 A
